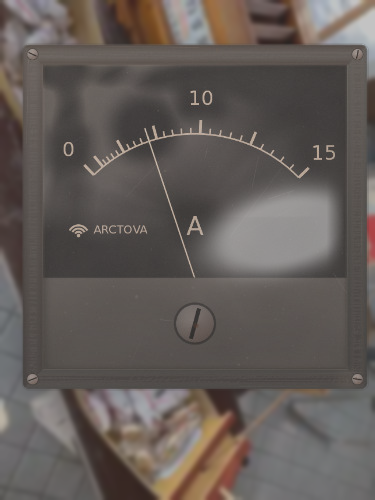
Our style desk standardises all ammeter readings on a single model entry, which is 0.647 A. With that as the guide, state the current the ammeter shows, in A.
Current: 7 A
